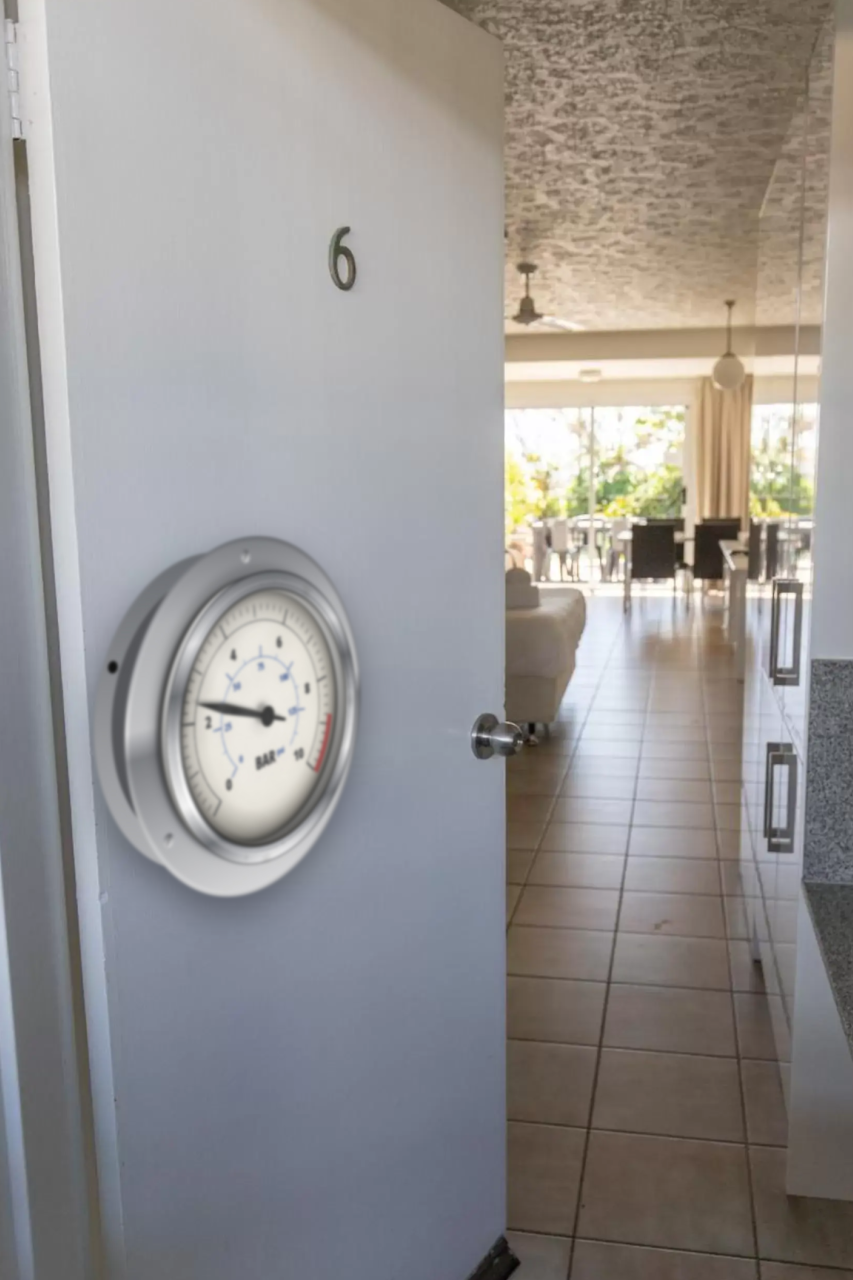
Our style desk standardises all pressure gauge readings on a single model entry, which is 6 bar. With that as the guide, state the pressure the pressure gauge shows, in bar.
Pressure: 2.4 bar
